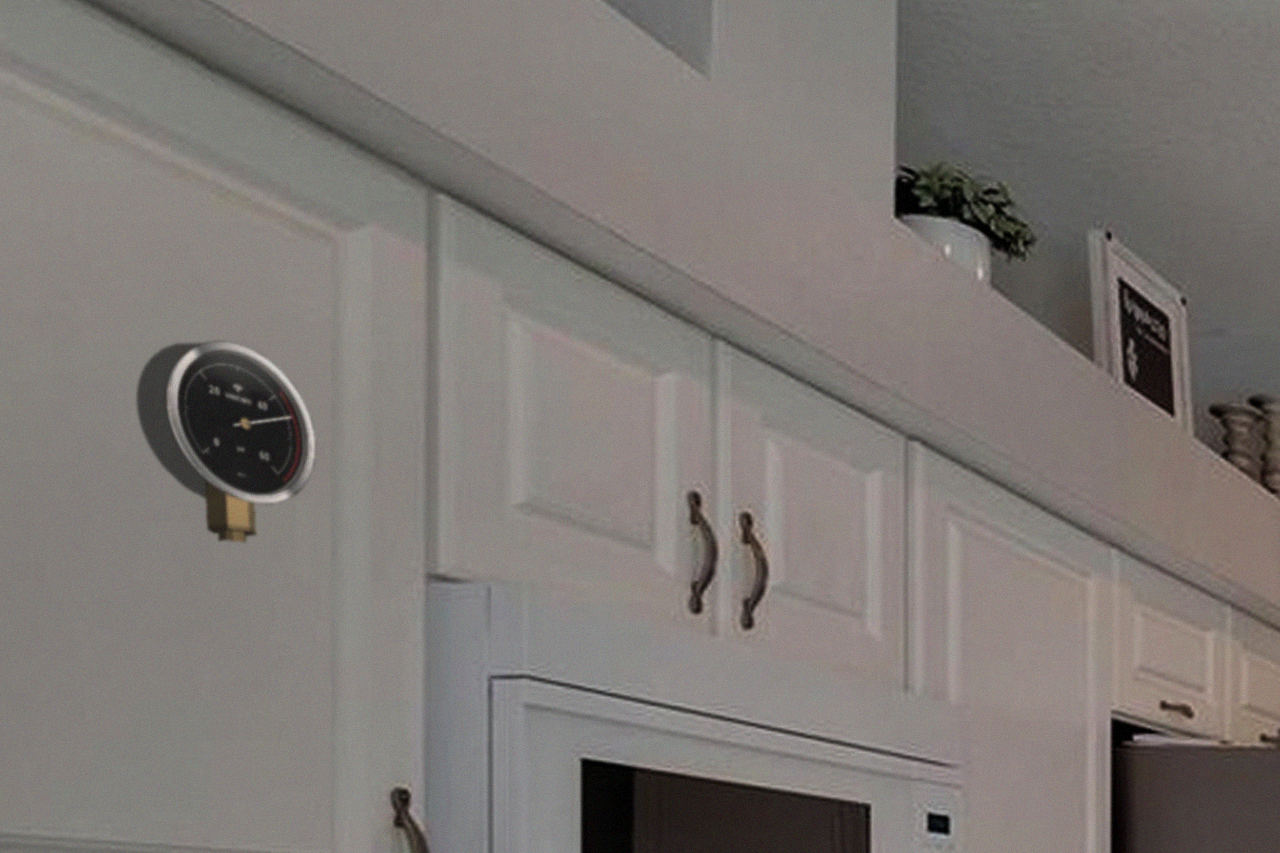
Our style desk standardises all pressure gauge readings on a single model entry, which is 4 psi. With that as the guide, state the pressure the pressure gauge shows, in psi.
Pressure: 45 psi
